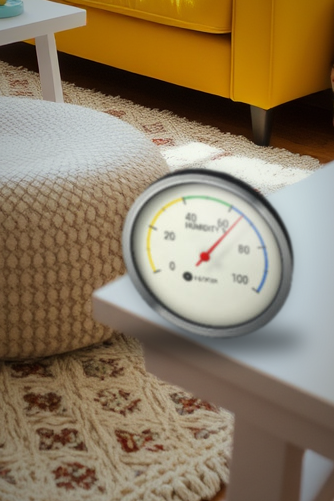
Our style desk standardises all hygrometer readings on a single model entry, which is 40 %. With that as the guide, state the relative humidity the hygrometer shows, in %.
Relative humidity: 65 %
